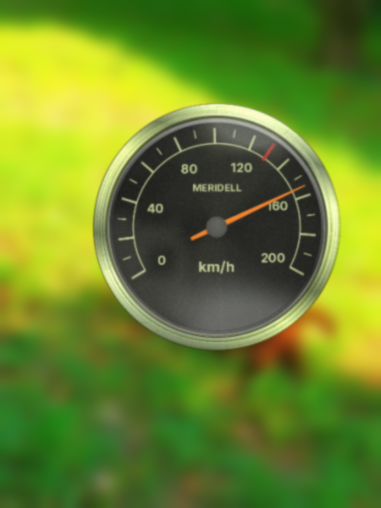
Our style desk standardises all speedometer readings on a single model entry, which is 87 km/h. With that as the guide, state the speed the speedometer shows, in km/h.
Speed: 155 km/h
